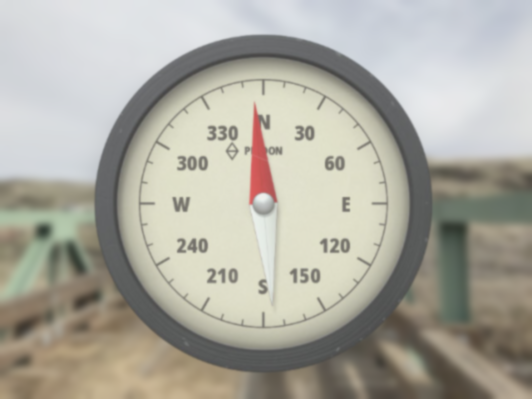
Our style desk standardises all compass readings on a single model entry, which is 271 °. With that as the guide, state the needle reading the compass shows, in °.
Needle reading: 355 °
